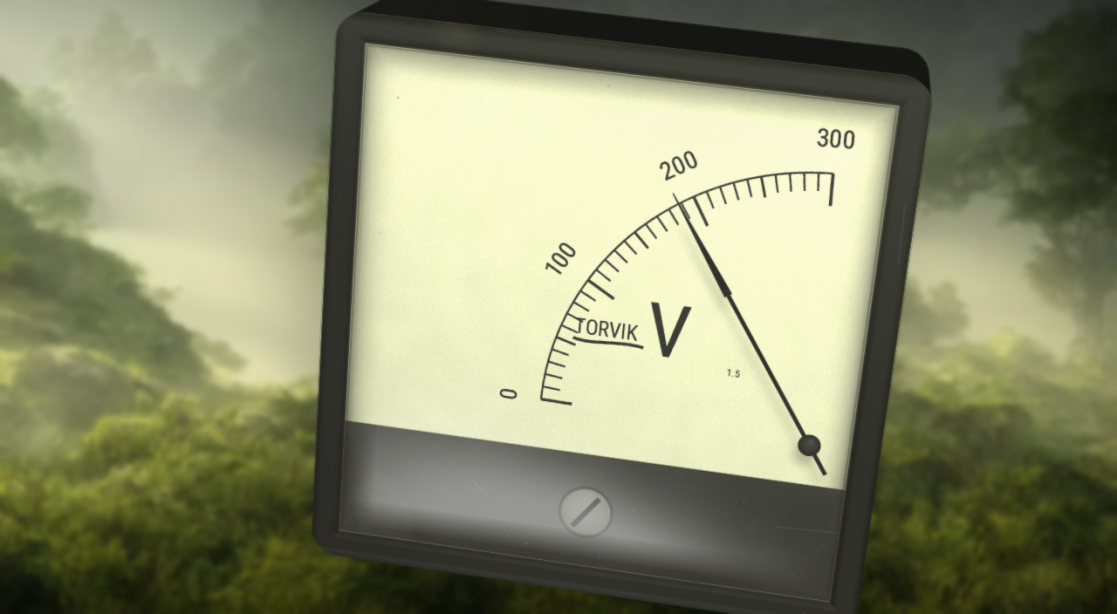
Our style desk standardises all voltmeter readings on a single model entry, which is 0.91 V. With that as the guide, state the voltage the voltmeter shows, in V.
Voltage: 190 V
